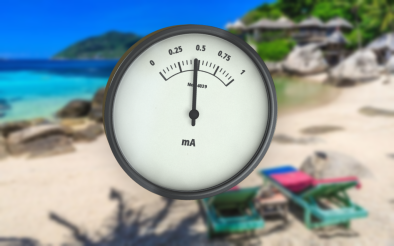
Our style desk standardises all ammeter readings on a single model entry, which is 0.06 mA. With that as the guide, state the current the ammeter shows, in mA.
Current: 0.45 mA
